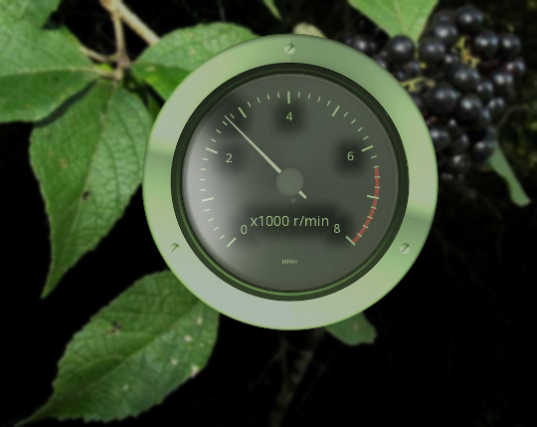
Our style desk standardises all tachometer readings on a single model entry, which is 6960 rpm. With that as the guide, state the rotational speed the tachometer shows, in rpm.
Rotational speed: 2700 rpm
